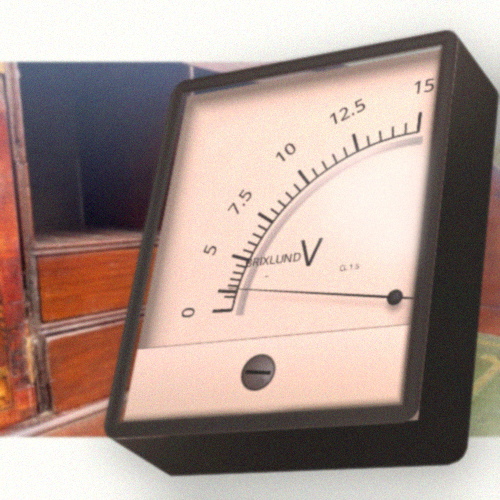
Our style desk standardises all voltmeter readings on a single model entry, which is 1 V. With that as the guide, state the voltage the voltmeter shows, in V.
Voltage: 2.5 V
